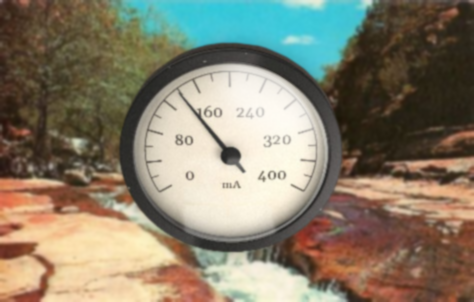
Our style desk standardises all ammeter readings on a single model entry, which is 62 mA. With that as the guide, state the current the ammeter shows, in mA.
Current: 140 mA
